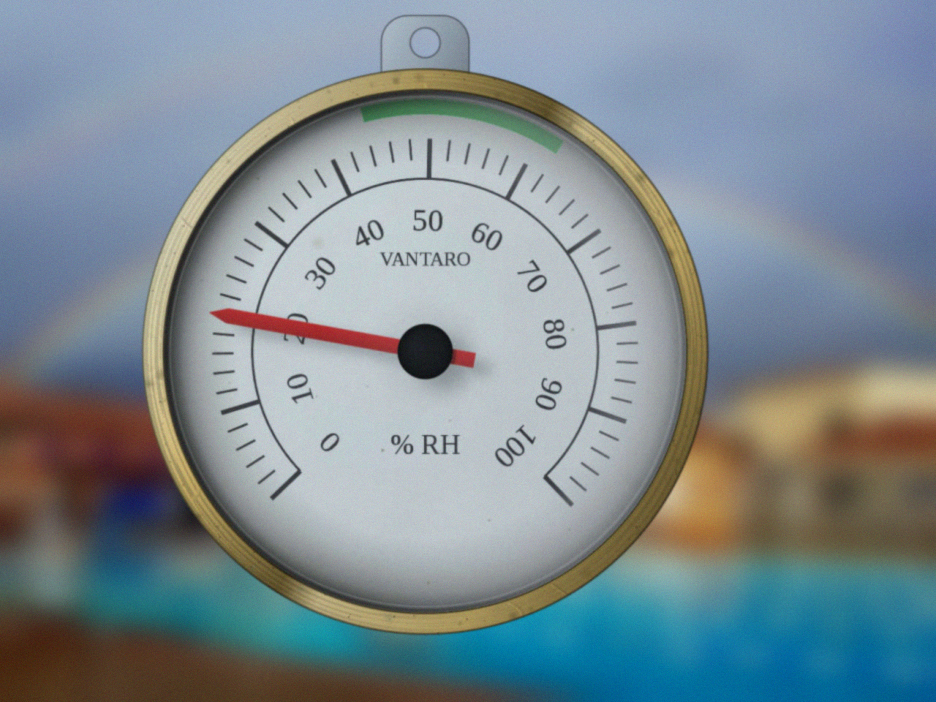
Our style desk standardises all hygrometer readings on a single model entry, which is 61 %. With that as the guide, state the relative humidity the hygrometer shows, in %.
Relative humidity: 20 %
